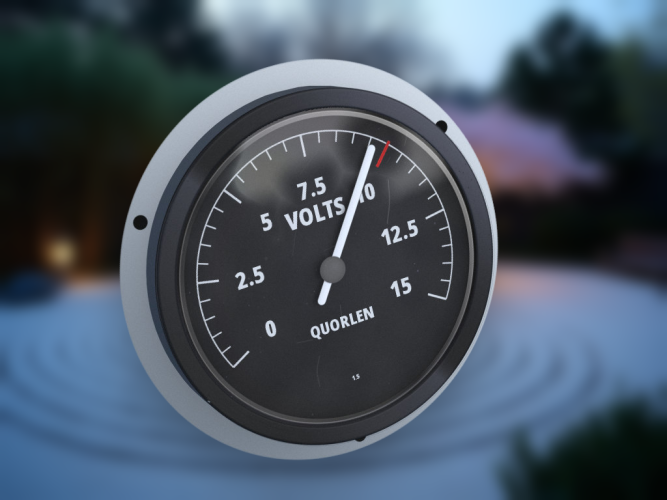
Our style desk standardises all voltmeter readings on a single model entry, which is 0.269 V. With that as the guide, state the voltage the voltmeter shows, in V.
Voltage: 9.5 V
